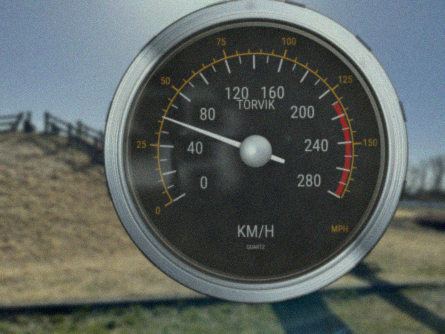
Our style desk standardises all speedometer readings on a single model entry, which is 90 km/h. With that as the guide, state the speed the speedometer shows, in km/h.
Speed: 60 km/h
